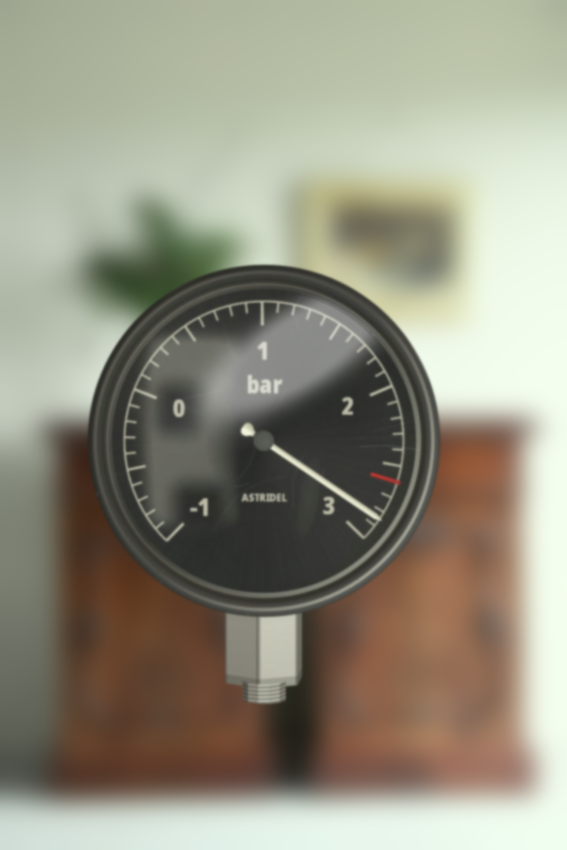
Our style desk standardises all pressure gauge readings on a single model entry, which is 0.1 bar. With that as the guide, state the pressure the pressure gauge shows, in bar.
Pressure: 2.85 bar
